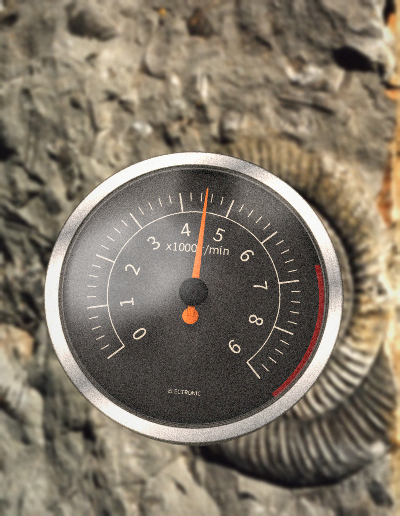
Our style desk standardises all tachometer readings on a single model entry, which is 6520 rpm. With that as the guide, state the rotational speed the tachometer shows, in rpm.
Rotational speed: 4500 rpm
